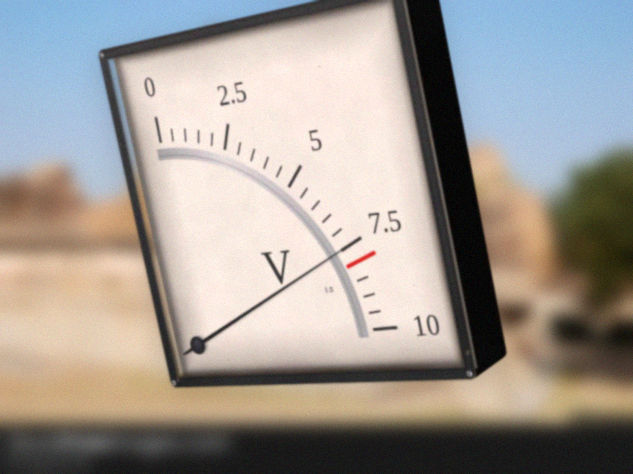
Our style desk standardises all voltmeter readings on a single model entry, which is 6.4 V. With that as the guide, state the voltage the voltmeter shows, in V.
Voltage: 7.5 V
